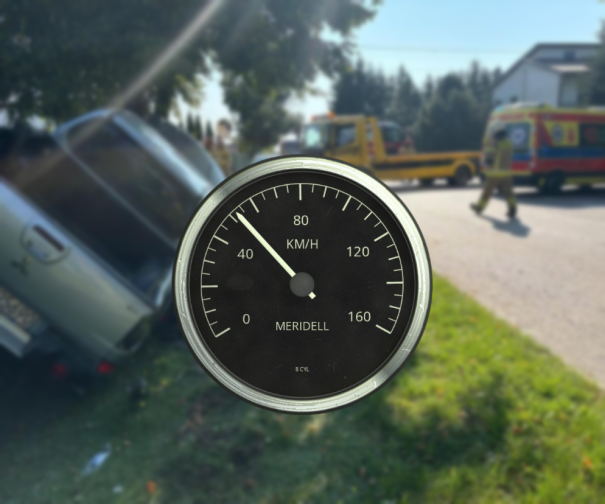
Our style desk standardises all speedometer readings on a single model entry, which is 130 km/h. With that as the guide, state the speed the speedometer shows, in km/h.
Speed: 52.5 km/h
